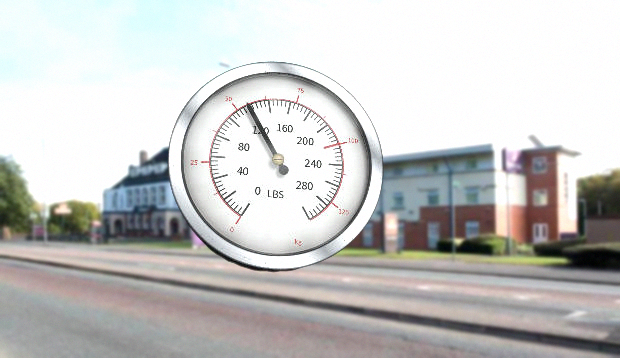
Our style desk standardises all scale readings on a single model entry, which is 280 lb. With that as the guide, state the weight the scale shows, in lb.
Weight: 120 lb
